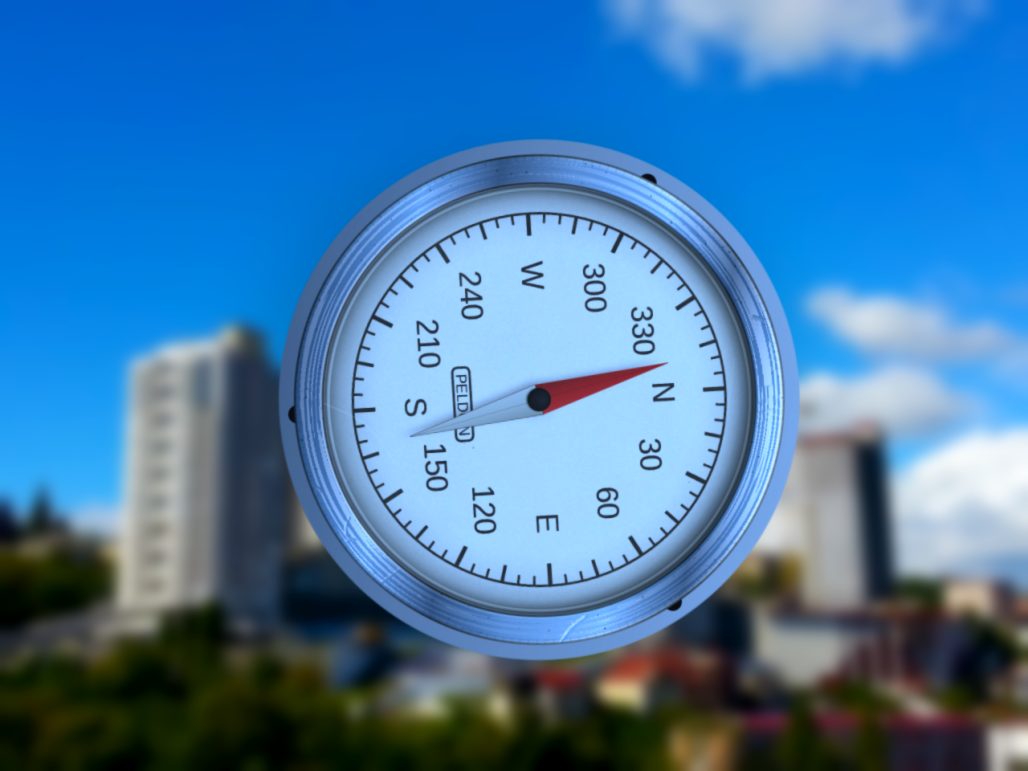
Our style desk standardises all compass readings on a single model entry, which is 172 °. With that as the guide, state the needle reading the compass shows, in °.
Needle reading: 347.5 °
